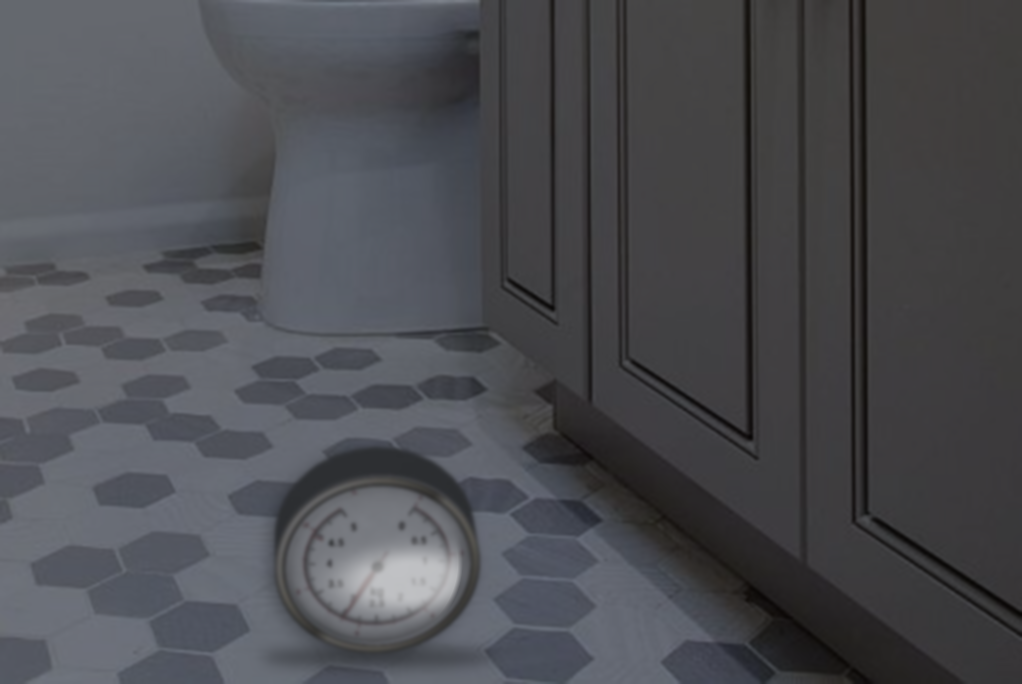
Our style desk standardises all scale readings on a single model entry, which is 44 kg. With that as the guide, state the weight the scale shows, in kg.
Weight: 3 kg
